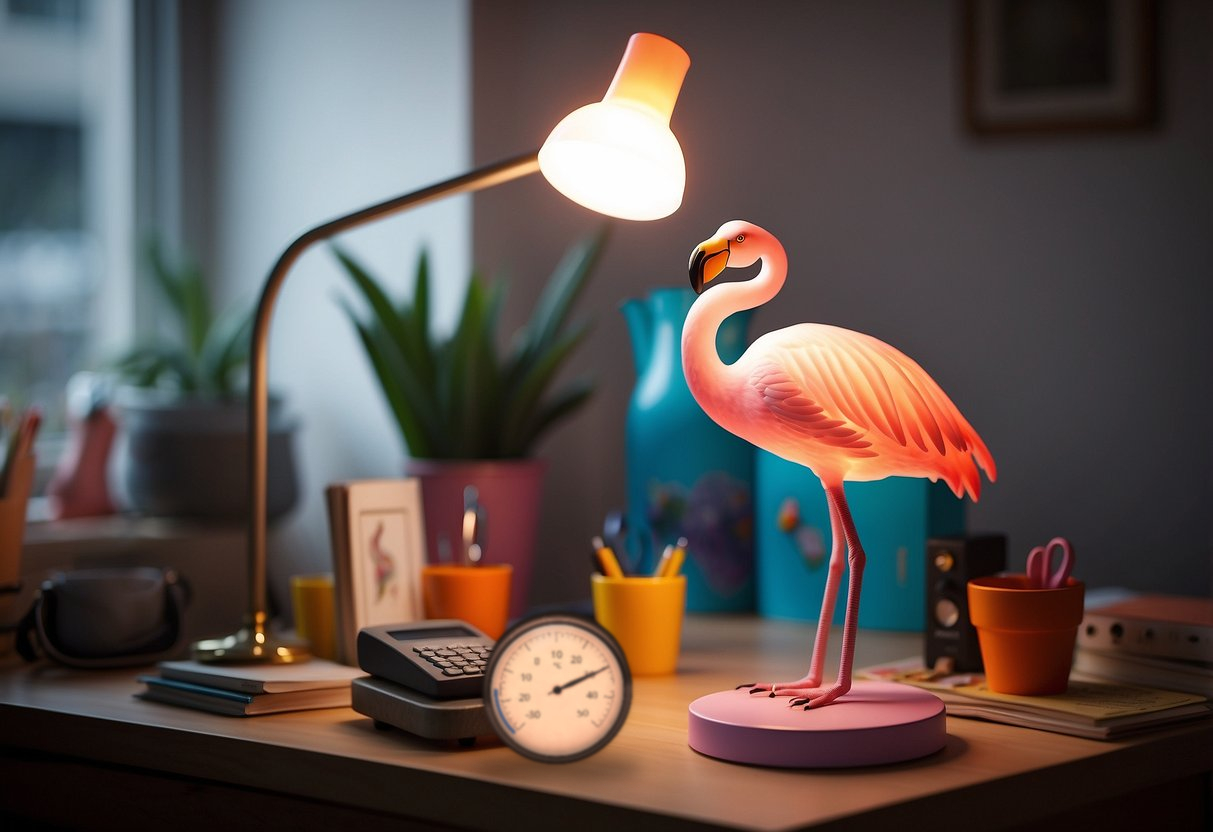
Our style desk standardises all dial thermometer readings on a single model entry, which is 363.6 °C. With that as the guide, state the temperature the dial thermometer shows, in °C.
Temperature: 30 °C
